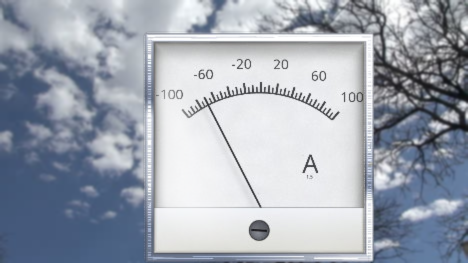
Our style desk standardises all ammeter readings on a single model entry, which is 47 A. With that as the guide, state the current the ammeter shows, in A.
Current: -70 A
